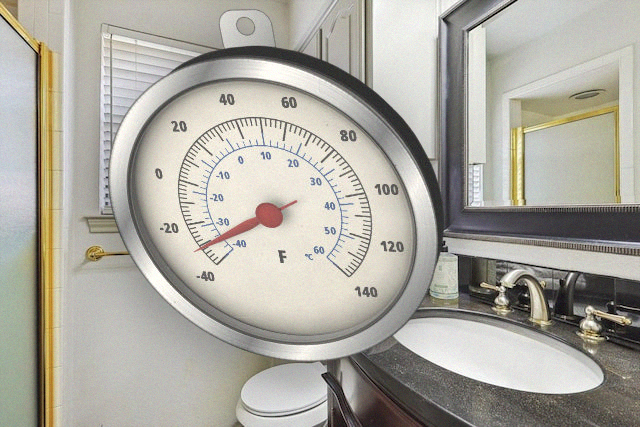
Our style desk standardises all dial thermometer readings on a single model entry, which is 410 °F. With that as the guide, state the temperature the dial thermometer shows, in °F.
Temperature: -30 °F
